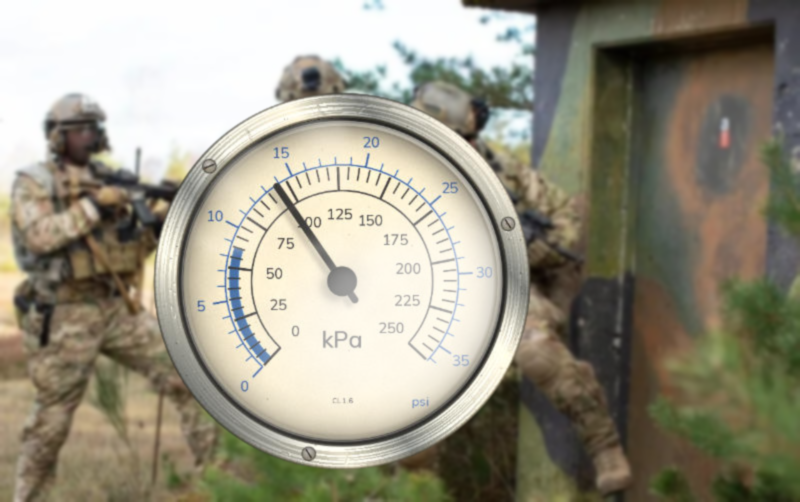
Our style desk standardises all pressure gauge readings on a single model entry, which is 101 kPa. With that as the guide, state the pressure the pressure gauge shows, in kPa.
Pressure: 95 kPa
